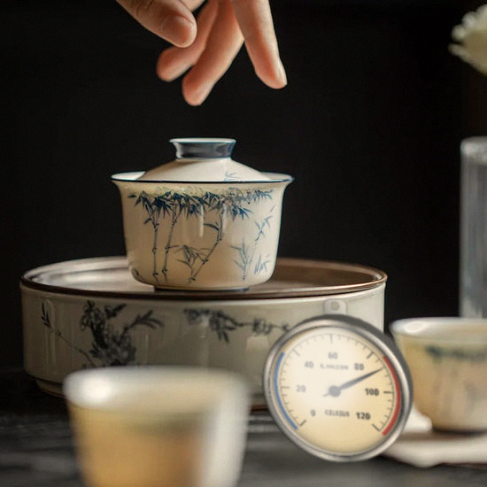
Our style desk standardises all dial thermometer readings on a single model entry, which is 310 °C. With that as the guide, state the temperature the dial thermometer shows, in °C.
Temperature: 88 °C
